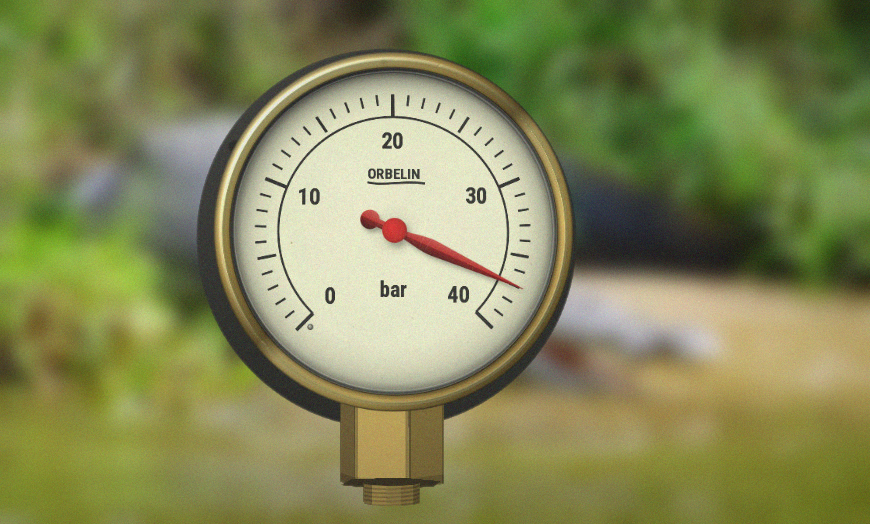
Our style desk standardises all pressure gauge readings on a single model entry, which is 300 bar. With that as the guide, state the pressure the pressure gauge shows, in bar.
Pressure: 37 bar
